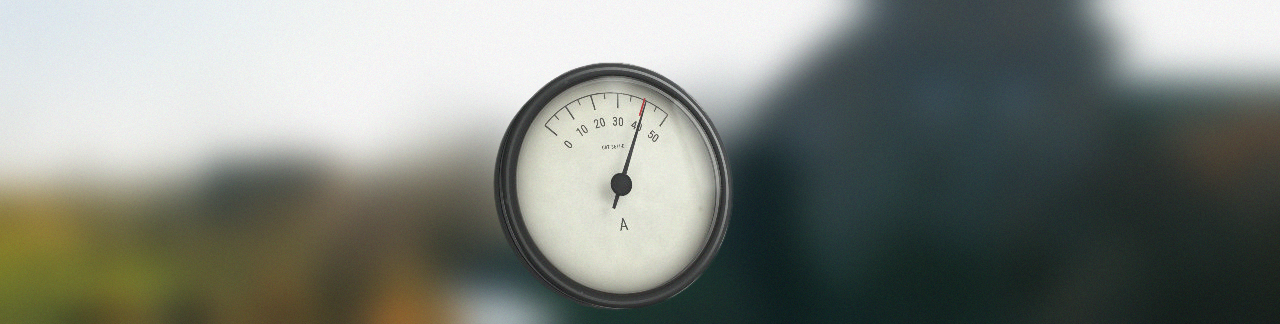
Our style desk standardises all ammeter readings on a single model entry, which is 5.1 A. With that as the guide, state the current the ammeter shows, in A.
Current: 40 A
